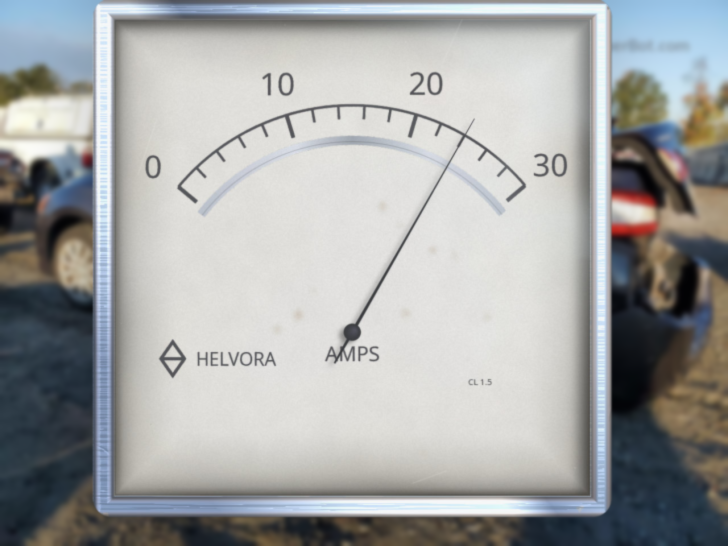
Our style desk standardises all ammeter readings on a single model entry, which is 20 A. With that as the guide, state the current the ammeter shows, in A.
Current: 24 A
